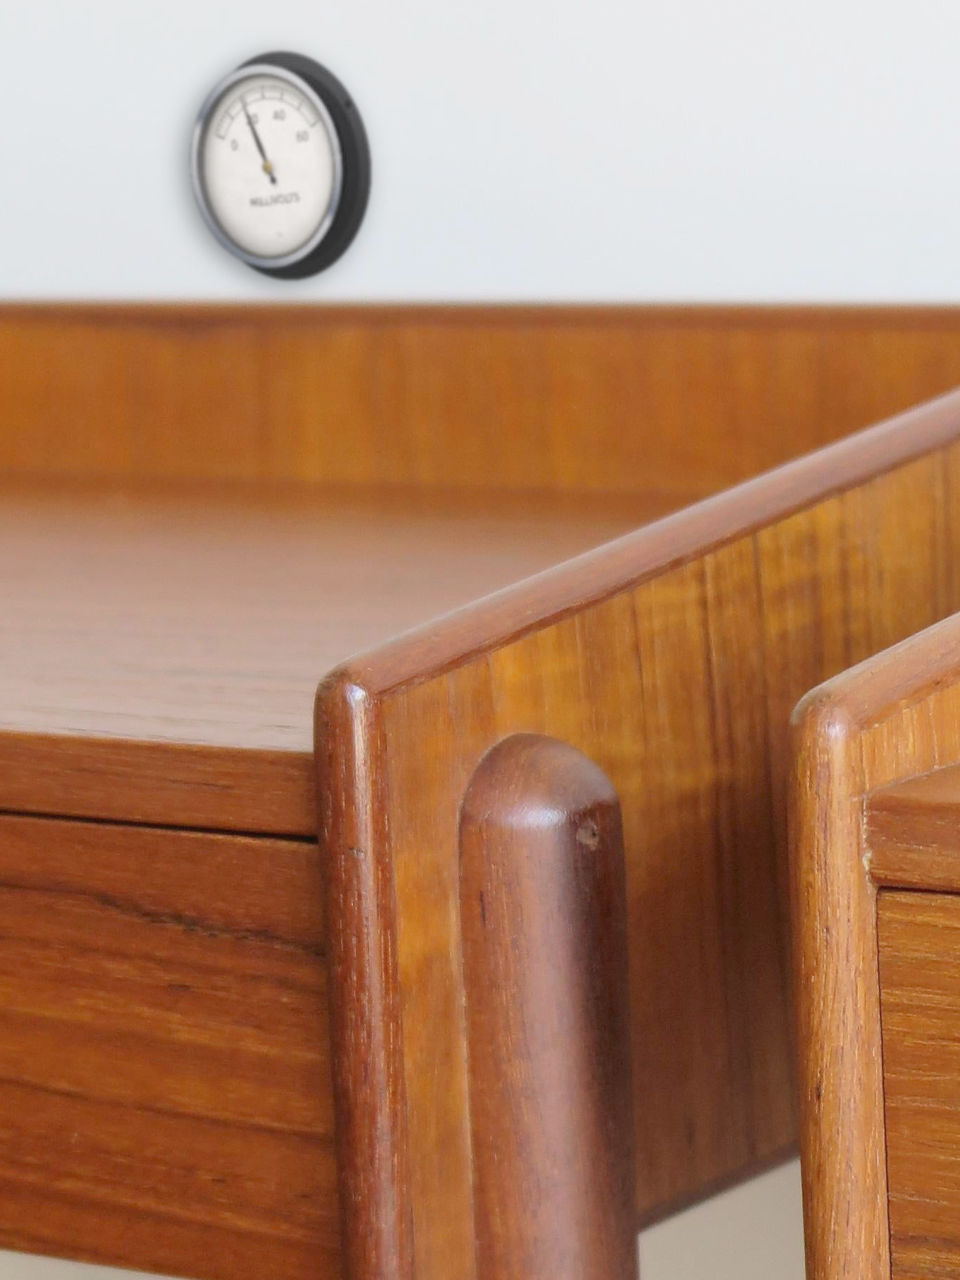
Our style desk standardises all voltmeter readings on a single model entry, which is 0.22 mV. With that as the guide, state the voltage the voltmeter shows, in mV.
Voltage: 20 mV
